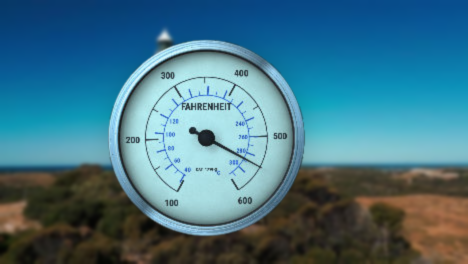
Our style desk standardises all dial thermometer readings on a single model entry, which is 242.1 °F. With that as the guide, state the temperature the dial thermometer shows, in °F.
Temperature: 550 °F
